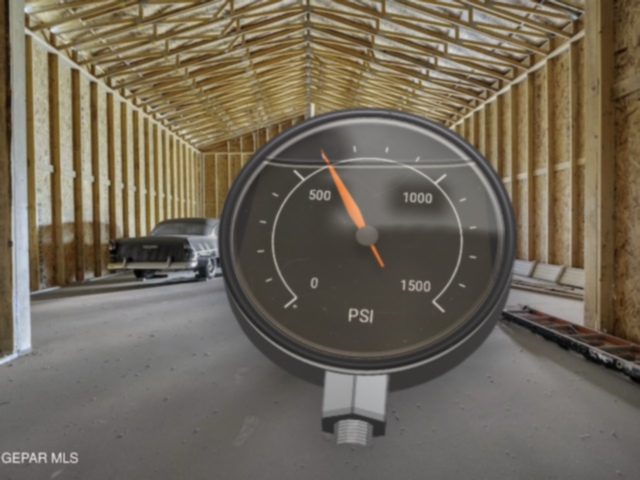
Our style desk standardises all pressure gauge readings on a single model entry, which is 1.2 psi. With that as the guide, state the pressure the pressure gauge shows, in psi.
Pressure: 600 psi
